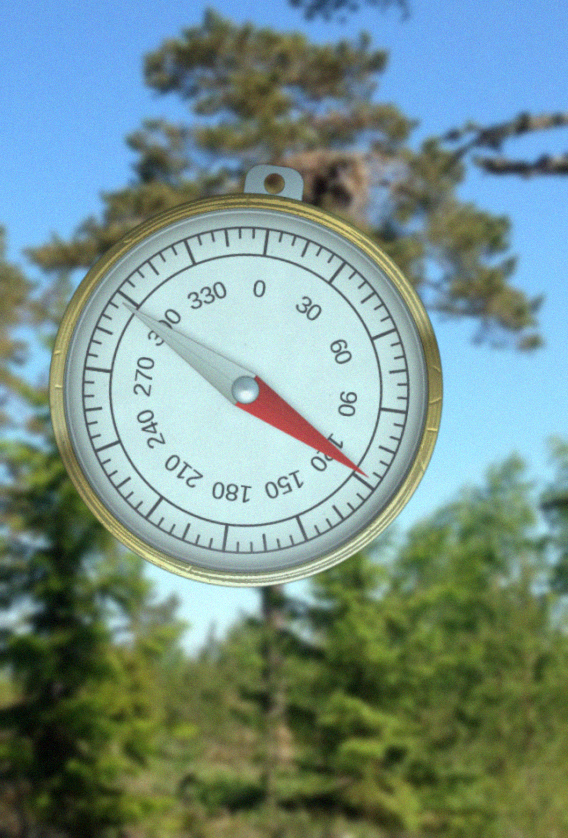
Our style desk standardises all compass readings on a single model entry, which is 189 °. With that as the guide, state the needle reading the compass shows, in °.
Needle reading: 117.5 °
